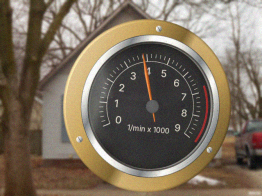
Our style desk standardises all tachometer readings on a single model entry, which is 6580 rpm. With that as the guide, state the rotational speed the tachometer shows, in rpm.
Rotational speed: 3800 rpm
